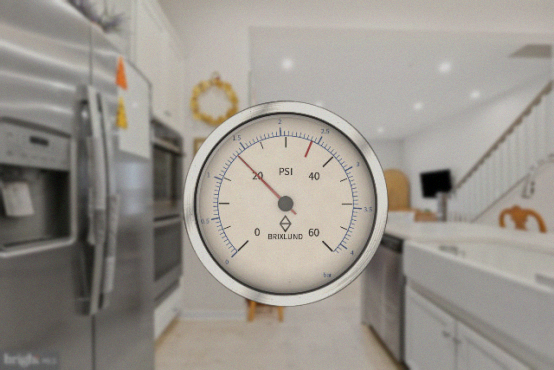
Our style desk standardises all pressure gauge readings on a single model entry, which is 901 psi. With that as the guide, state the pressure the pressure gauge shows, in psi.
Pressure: 20 psi
